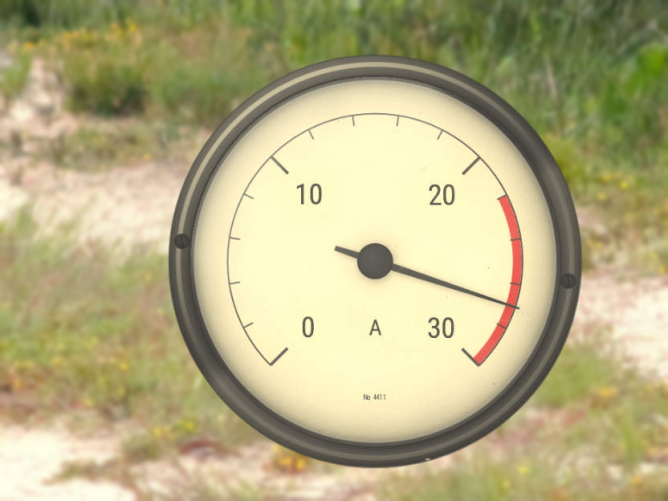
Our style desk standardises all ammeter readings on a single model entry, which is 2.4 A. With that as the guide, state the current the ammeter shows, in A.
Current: 27 A
